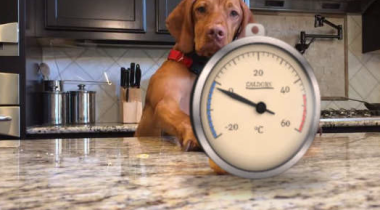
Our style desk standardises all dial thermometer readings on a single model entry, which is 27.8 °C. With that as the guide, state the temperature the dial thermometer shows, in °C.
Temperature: -2 °C
